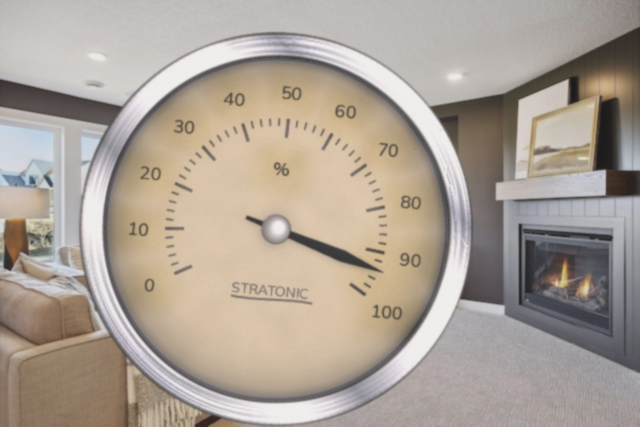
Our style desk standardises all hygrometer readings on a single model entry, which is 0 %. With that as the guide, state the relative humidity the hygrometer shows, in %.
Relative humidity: 94 %
